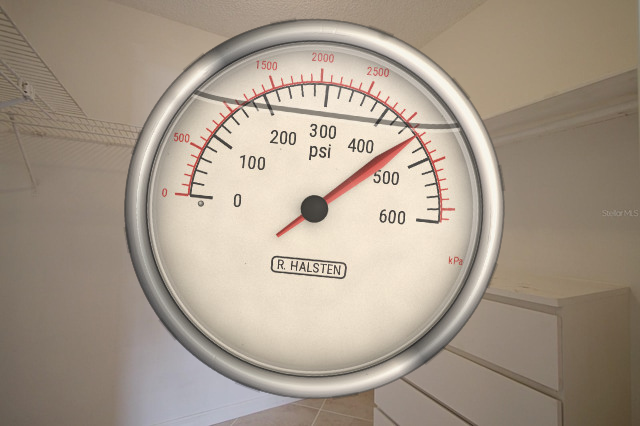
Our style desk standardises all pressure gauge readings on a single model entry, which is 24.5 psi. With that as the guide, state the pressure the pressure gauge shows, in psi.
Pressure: 460 psi
